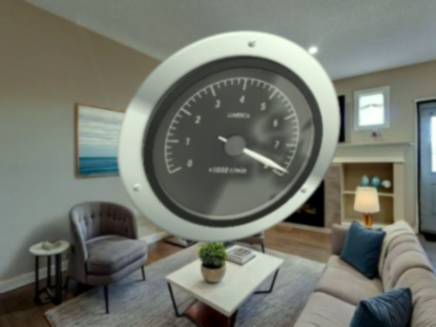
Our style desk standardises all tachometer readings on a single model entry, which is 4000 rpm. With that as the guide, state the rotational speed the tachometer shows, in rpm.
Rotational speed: 7800 rpm
